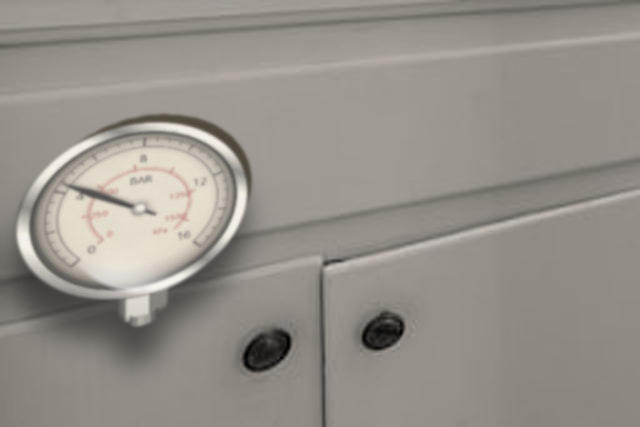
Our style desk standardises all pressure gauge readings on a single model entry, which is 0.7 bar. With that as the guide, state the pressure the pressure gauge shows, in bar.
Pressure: 4.5 bar
